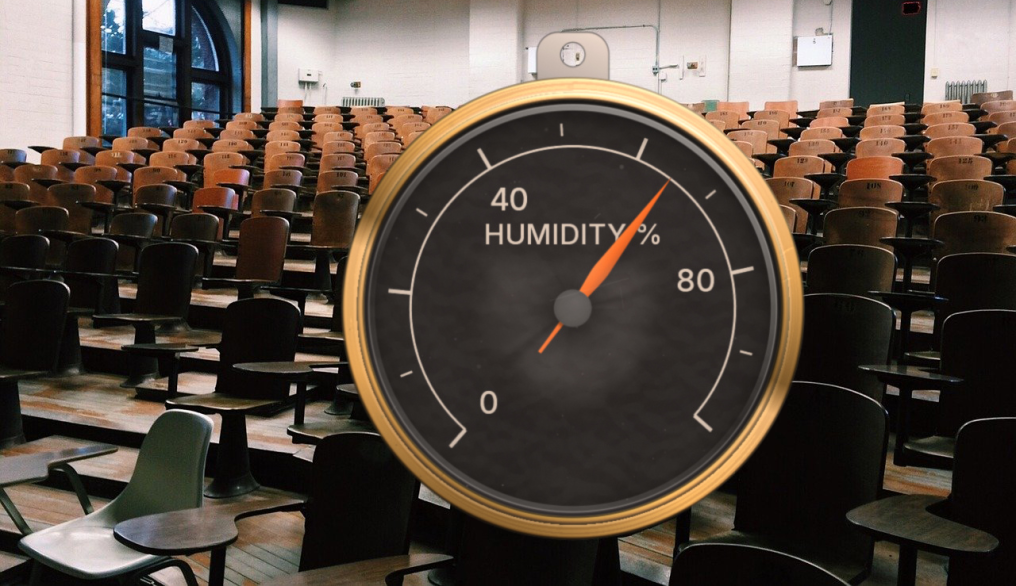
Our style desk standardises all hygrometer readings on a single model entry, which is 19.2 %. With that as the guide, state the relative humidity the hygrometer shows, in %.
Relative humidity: 65 %
